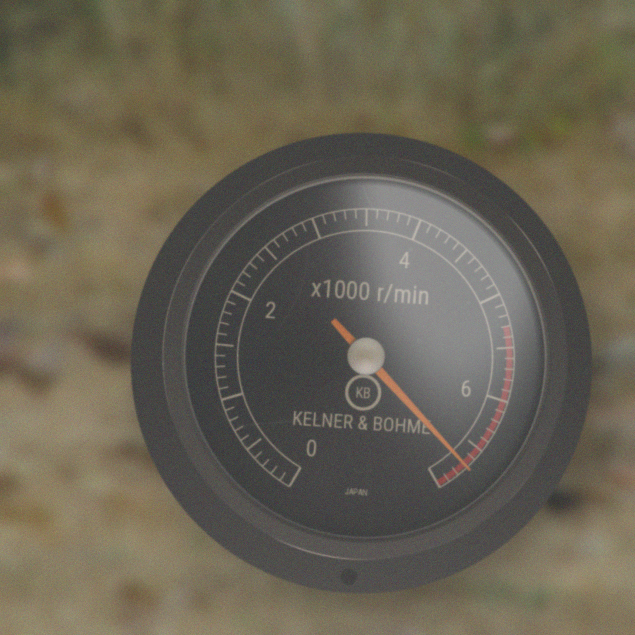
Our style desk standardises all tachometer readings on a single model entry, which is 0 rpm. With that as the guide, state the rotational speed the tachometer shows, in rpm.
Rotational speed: 6700 rpm
